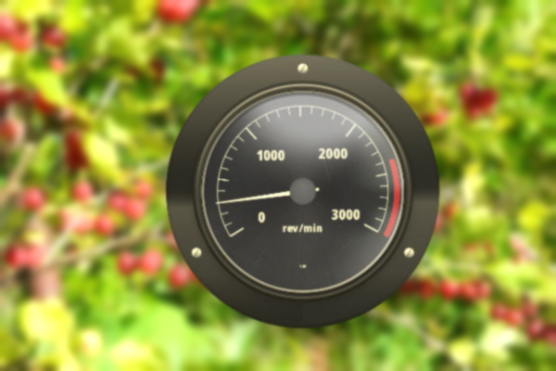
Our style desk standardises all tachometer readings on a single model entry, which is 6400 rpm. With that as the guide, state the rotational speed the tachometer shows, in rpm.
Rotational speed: 300 rpm
